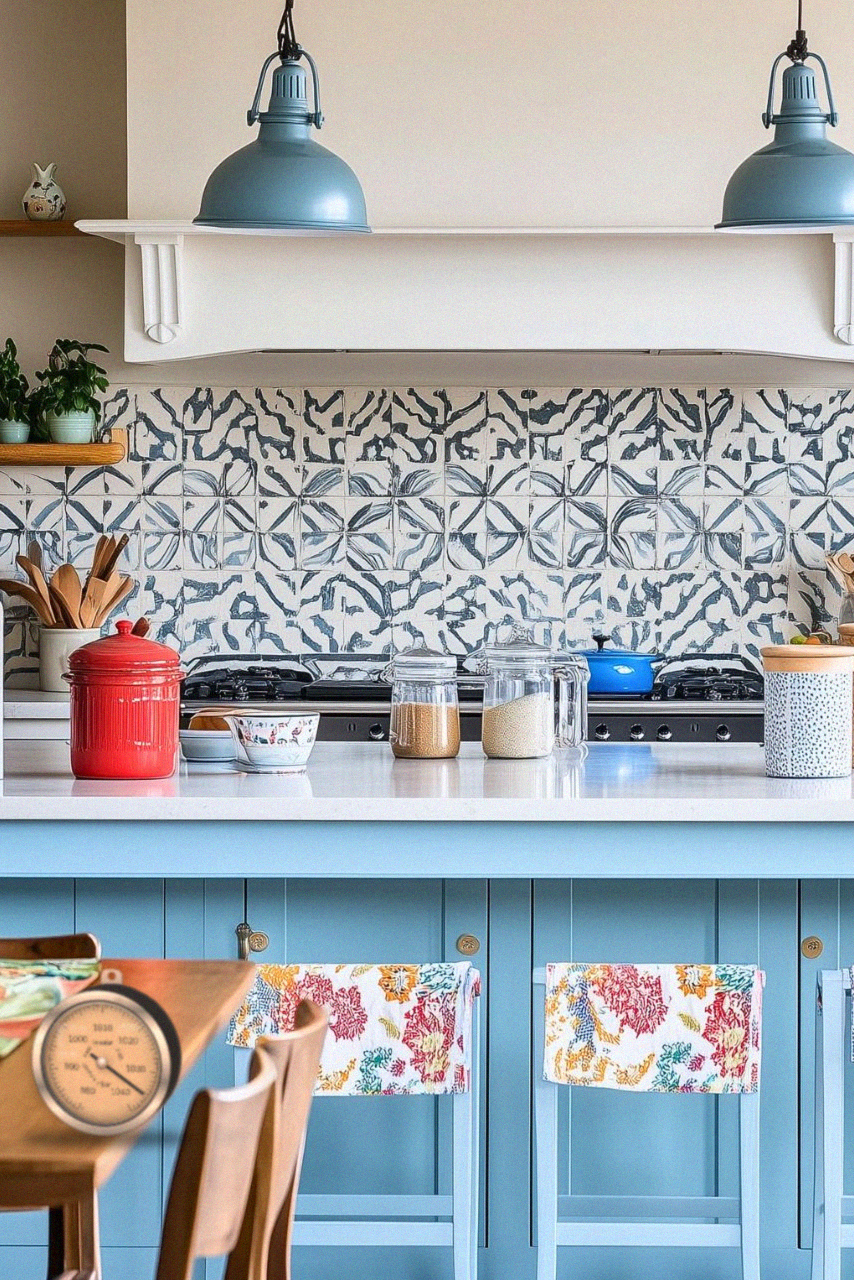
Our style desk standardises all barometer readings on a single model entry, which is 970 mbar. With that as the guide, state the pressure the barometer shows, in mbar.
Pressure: 1035 mbar
